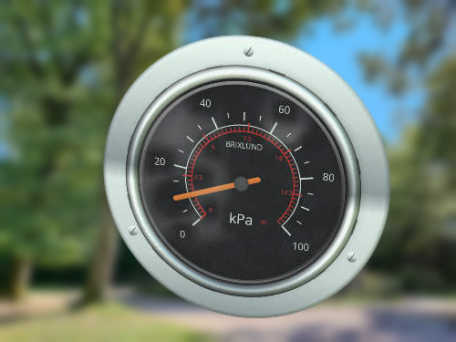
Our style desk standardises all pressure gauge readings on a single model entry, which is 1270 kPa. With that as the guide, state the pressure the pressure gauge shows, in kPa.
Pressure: 10 kPa
